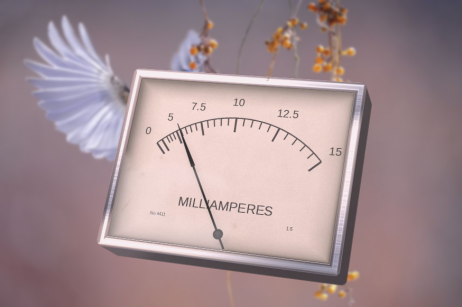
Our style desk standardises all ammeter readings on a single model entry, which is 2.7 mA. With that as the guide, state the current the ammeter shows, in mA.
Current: 5.5 mA
